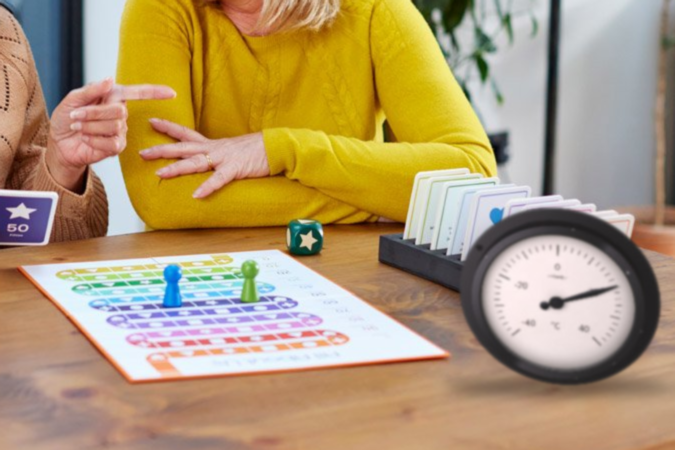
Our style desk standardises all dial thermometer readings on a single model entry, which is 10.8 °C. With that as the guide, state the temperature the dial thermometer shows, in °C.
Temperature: 20 °C
